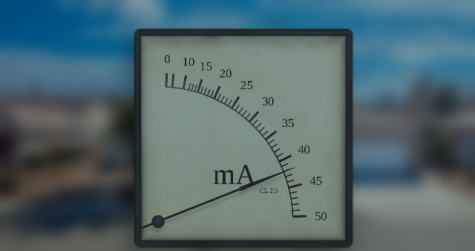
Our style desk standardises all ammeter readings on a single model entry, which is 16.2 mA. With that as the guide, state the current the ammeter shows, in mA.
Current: 42 mA
